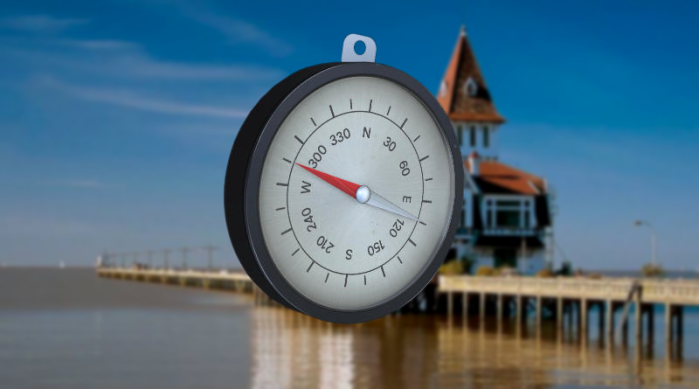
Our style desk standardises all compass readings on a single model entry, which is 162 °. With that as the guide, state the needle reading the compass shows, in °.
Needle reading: 285 °
